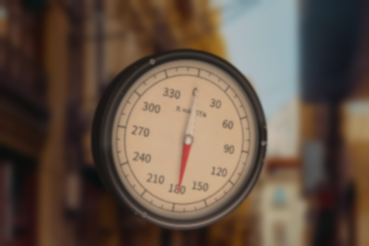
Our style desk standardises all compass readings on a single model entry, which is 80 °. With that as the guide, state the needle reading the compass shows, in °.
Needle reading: 180 °
